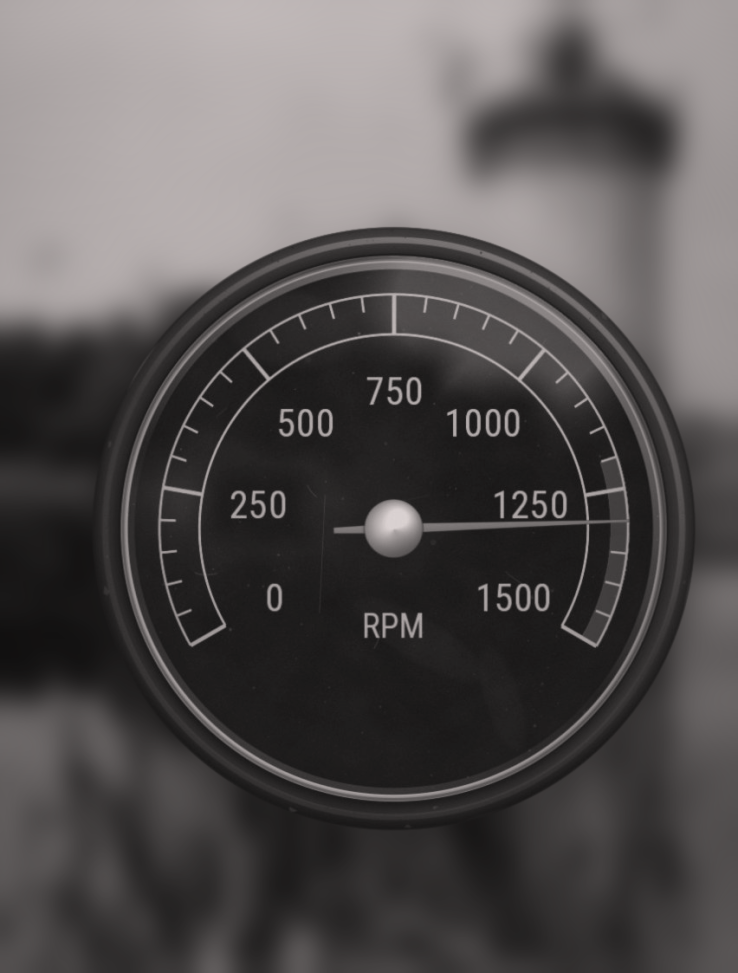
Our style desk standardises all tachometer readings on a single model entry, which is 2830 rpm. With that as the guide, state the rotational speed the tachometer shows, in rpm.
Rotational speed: 1300 rpm
